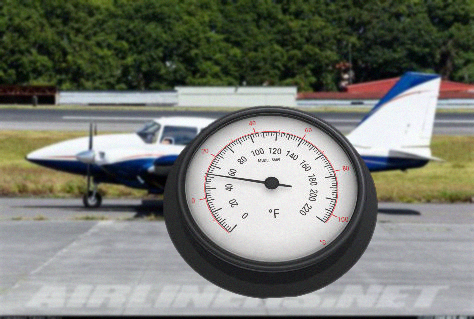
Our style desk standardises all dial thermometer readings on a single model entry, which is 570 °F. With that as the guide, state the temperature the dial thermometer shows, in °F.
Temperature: 50 °F
